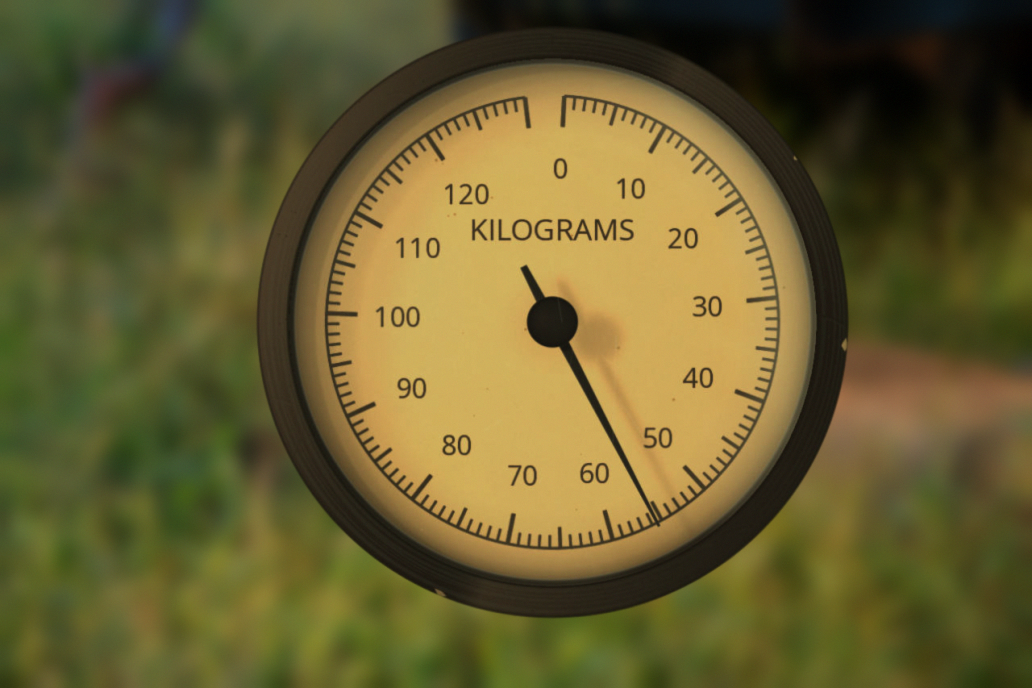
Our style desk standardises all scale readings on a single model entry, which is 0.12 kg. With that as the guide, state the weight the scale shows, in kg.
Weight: 55.5 kg
